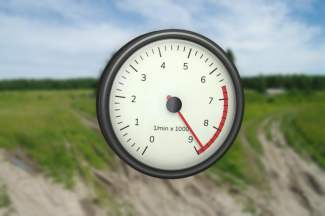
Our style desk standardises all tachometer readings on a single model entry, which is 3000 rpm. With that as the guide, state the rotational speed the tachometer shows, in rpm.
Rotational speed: 8800 rpm
